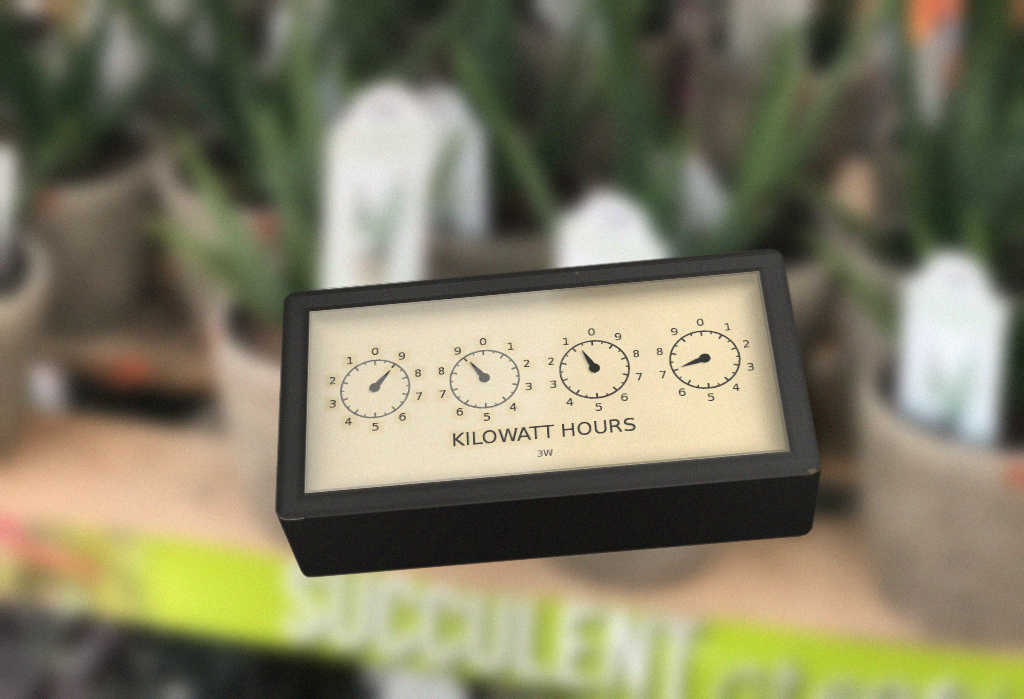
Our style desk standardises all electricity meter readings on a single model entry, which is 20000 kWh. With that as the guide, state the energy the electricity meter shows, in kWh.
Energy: 8907 kWh
